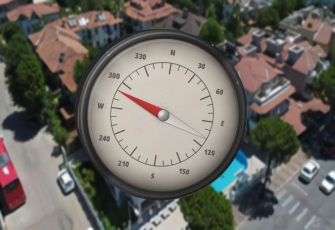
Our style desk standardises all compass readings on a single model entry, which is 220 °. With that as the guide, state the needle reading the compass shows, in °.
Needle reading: 290 °
